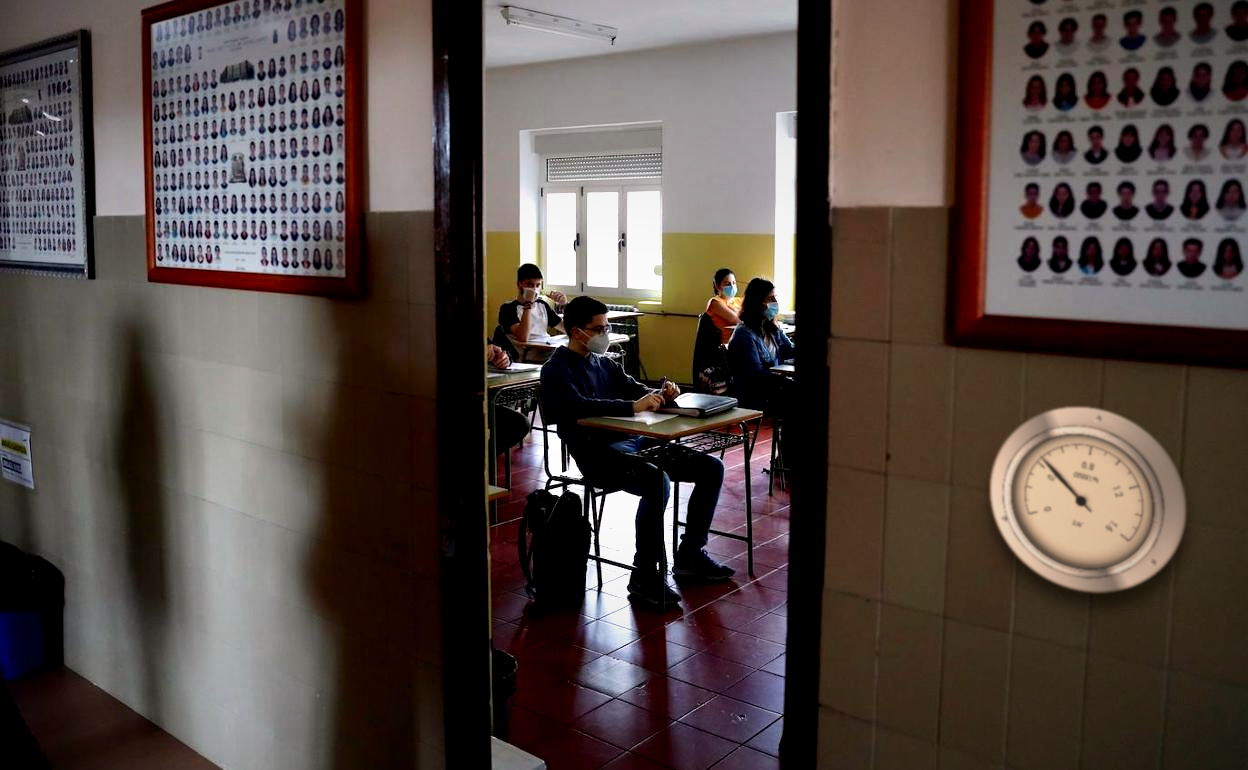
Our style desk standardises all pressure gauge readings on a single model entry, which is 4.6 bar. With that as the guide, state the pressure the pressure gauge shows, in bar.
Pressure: 0.45 bar
